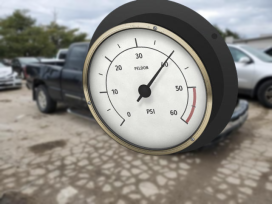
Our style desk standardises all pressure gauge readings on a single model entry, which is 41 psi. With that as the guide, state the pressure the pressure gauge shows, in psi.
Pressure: 40 psi
